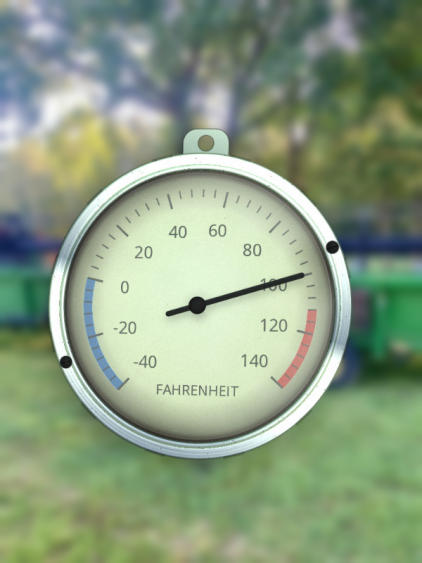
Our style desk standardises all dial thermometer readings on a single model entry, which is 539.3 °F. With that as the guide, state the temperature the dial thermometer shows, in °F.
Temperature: 100 °F
